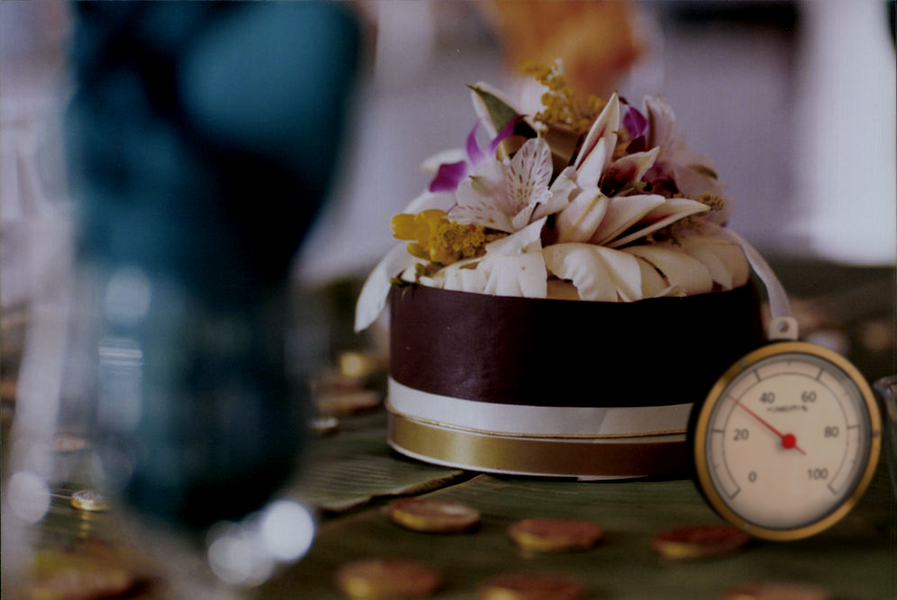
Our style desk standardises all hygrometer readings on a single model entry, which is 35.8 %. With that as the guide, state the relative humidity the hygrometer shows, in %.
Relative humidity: 30 %
